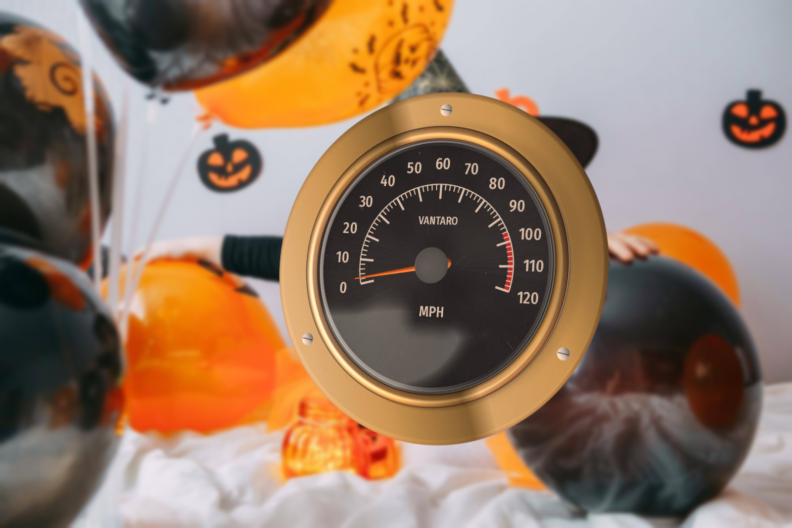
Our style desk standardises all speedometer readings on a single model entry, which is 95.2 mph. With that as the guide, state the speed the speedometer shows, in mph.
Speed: 2 mph
